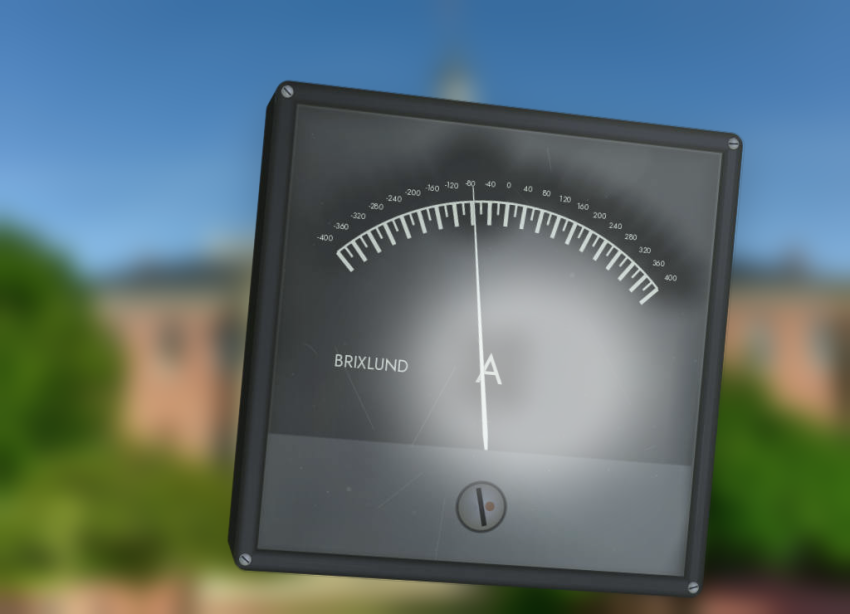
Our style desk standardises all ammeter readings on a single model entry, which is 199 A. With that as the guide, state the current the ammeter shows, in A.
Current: -80 A
